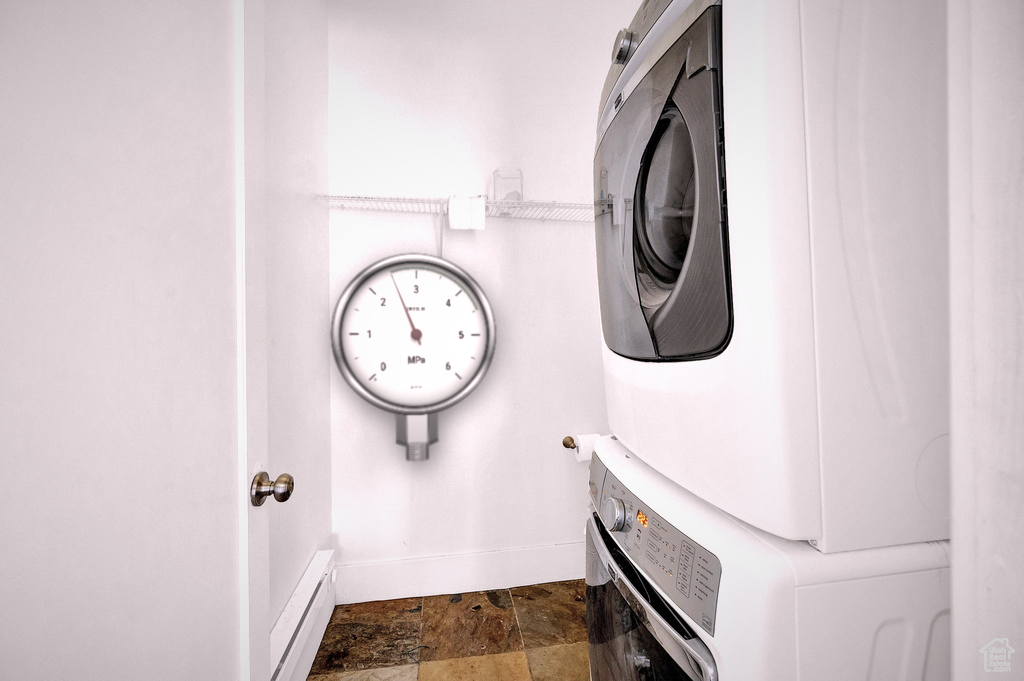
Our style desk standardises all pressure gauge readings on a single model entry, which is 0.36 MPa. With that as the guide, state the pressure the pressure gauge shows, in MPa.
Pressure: 2.5 MPa
